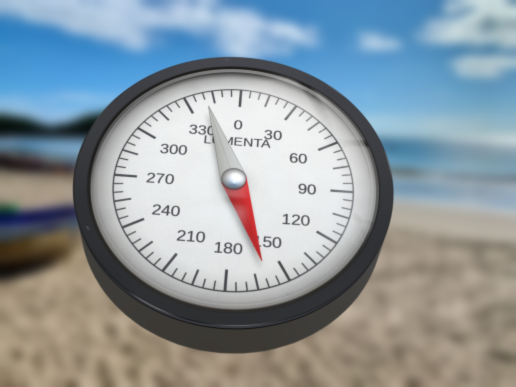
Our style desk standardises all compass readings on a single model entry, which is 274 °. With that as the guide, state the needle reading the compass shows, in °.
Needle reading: 160 °
